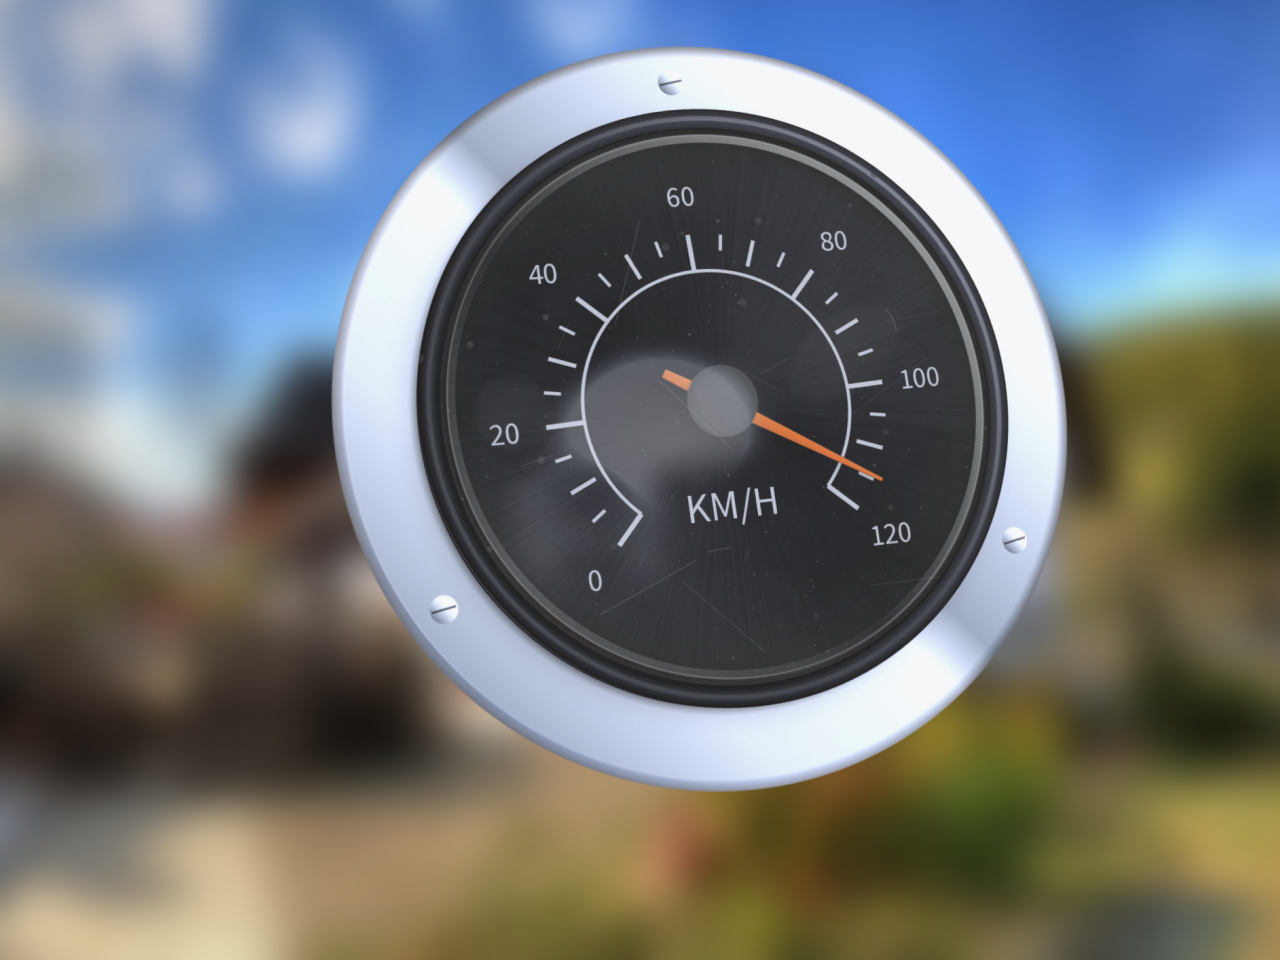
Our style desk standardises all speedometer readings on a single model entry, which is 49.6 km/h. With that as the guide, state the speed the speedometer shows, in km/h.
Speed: 115 km/h
